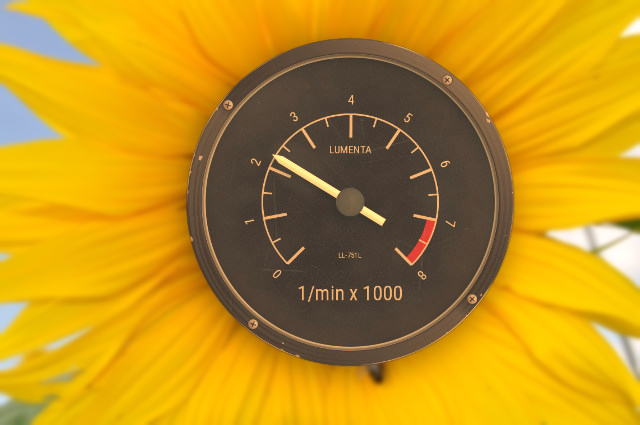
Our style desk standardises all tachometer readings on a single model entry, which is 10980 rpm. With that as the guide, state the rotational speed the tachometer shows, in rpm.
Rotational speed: 2250 rpm
